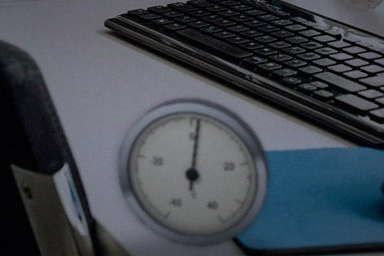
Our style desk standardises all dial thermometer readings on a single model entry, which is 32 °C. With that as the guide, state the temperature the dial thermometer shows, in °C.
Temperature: 2 °C
